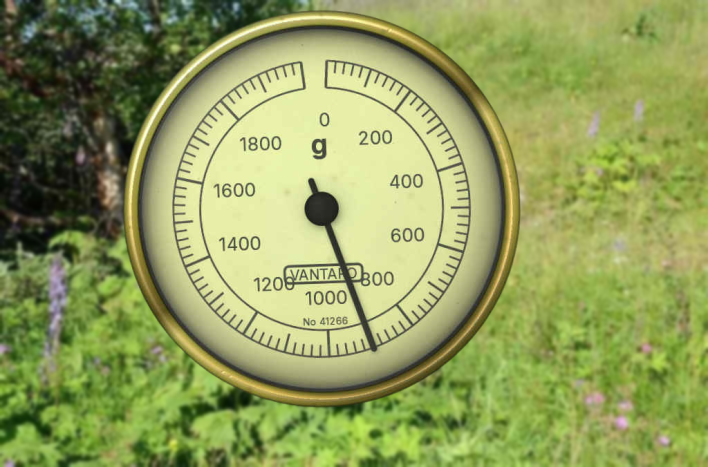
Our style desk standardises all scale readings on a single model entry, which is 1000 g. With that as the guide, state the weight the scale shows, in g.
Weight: 900 g
